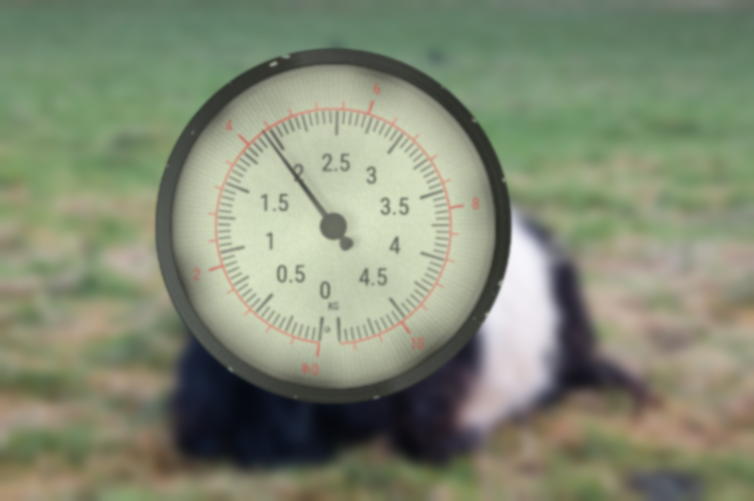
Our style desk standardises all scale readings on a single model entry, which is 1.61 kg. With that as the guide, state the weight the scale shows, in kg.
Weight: 1.95 kg
